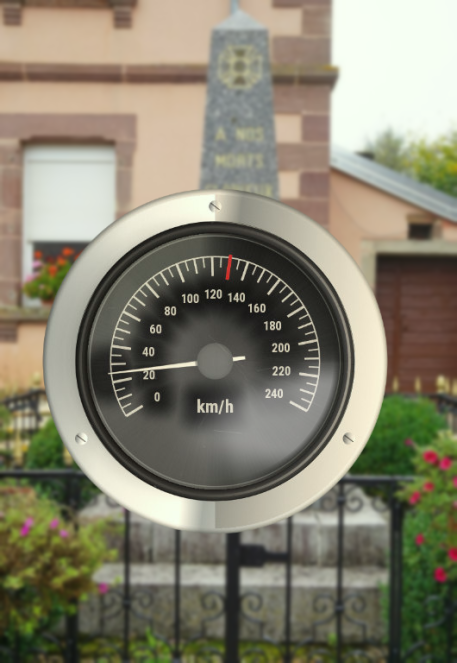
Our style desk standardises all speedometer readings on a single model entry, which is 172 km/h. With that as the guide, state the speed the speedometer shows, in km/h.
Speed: 25 km/h
